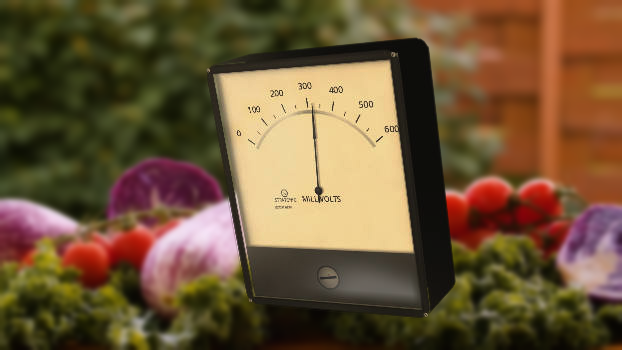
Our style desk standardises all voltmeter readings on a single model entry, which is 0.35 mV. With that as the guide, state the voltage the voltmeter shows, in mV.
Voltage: 325 mV
